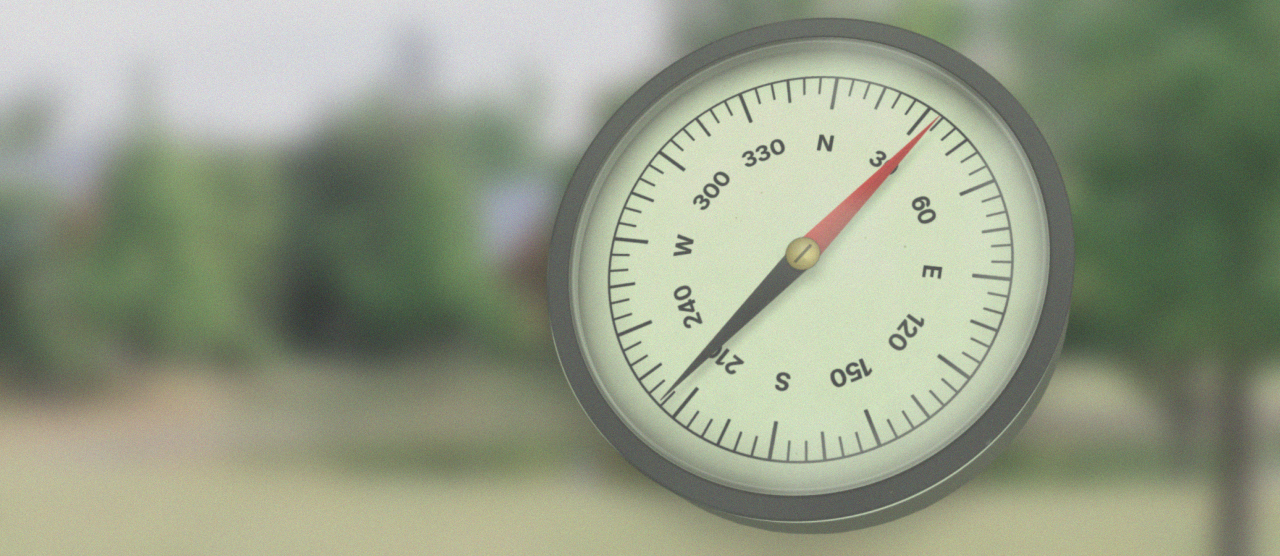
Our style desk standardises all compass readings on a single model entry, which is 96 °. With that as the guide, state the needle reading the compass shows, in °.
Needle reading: 35 °
